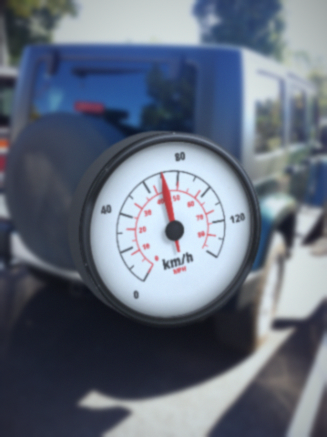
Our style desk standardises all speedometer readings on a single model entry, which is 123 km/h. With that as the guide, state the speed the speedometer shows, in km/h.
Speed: 70 km/h
